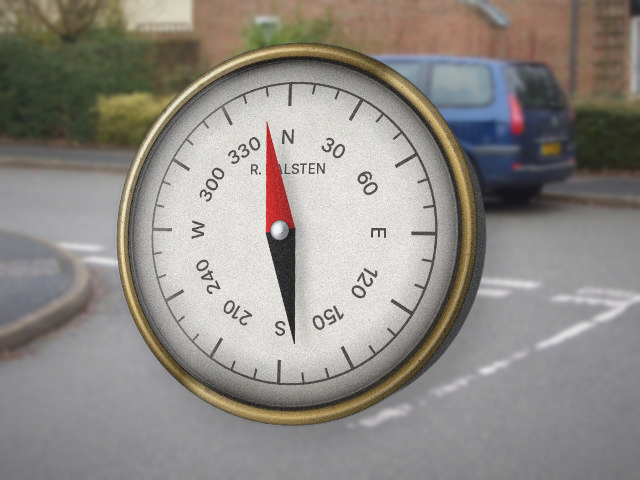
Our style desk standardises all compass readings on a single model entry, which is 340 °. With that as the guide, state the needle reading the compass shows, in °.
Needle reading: 350 °
